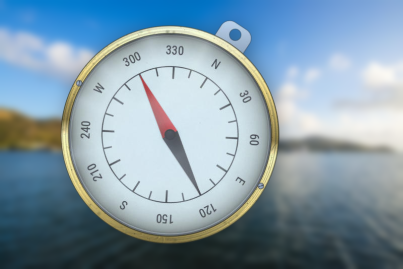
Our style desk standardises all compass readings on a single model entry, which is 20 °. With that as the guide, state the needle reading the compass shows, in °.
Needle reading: 300 °
